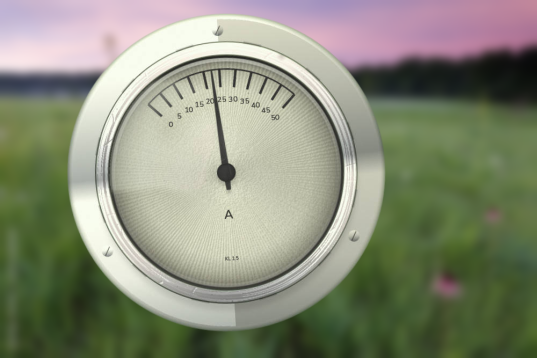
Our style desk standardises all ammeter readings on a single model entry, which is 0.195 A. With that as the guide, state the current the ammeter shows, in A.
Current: 22.5 A
